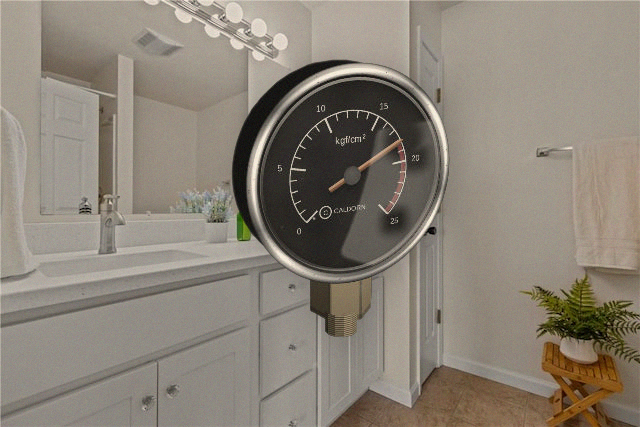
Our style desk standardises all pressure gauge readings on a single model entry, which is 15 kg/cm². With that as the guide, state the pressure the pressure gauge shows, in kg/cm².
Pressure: 18 kg/cm²
